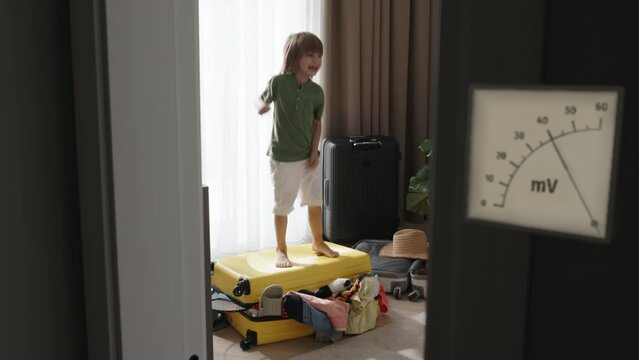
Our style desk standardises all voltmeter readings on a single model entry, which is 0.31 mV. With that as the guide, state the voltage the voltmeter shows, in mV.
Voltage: 40 mV
